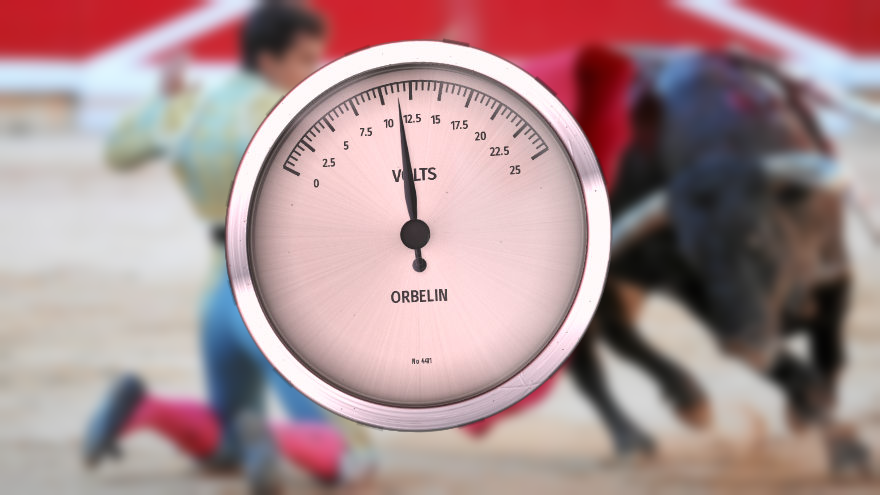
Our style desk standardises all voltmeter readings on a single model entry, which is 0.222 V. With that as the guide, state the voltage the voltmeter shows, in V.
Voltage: 11.5 V
